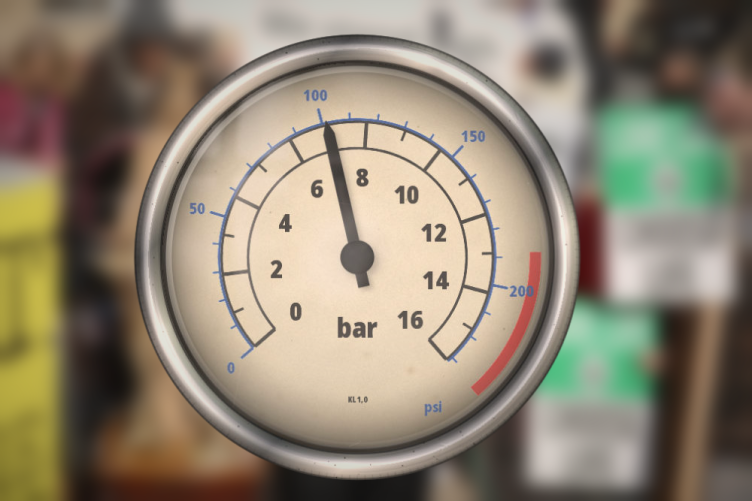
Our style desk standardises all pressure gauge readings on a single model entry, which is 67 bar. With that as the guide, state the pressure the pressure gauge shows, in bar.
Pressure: 7 bar
